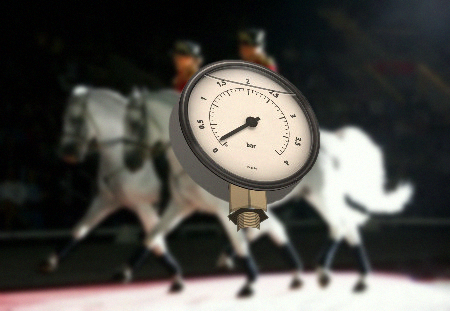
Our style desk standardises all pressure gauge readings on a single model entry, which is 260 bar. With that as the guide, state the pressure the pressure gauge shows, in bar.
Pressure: 0.1 bar
